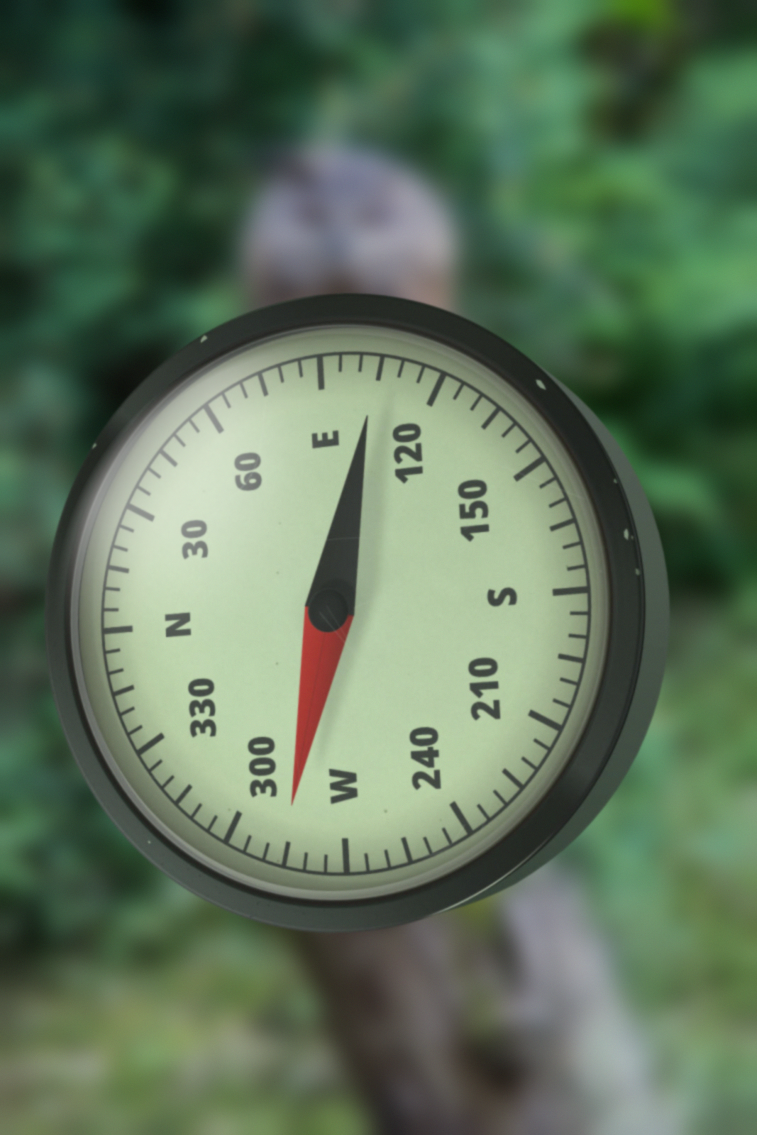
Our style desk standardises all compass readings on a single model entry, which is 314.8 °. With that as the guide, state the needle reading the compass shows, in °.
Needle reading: 285 °
